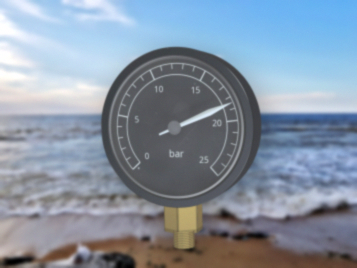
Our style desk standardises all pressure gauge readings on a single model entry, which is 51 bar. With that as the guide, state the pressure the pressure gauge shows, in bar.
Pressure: 18.5 bar
